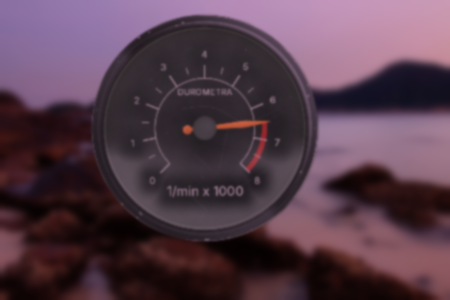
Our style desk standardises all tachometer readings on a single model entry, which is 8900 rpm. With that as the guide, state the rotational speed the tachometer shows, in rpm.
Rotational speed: 6500 rpm
